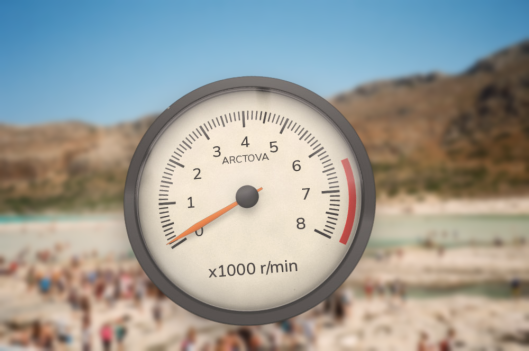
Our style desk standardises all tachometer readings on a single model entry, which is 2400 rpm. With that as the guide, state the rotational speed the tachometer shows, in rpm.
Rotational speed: 100 rpm
